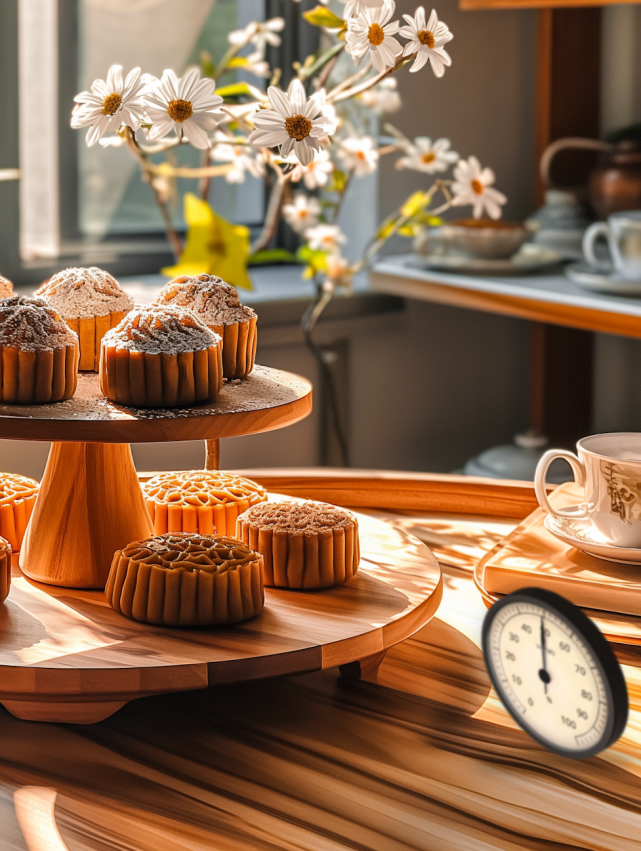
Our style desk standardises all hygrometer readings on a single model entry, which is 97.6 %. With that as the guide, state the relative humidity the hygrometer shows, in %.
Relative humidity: 50 %
